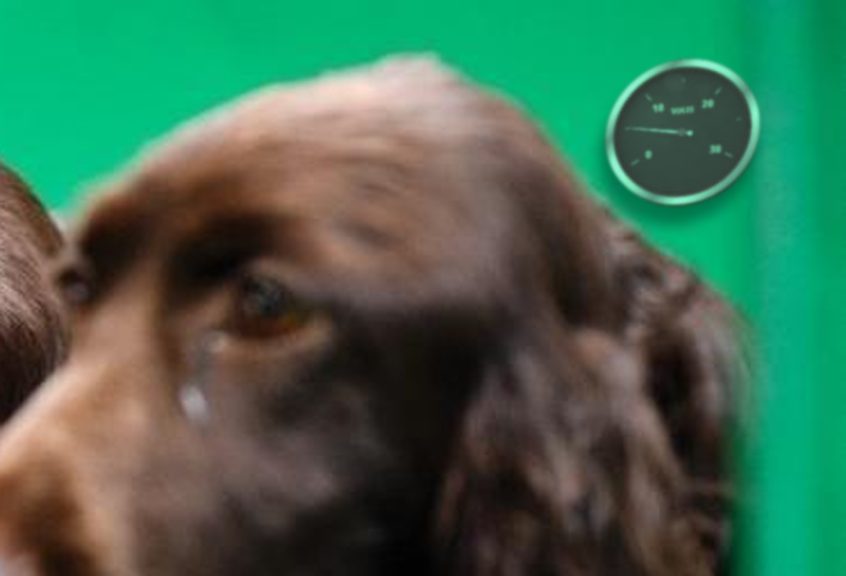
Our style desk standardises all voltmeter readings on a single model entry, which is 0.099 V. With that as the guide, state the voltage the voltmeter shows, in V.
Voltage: 5 V
